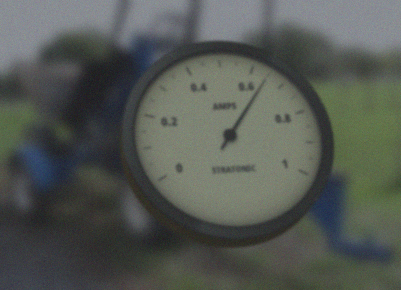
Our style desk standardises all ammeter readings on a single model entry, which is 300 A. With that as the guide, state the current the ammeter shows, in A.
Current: 0.65 A
